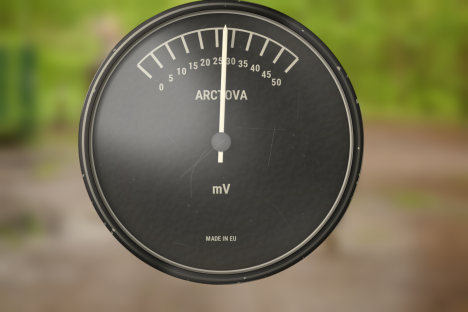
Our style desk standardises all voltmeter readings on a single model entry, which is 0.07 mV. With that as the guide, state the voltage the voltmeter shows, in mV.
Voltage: 27.5 mV
